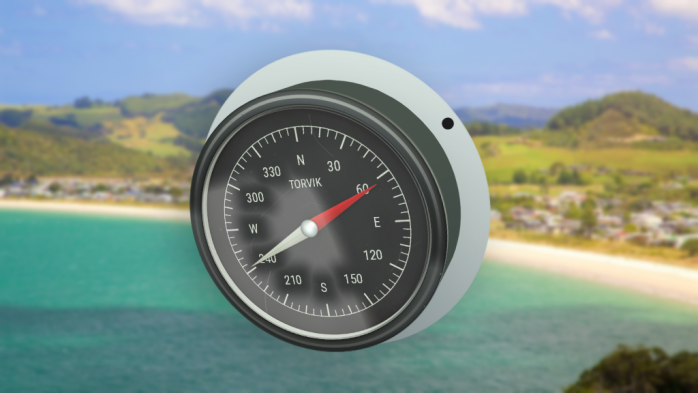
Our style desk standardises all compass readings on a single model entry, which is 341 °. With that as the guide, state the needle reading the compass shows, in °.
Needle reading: 62.5 °
